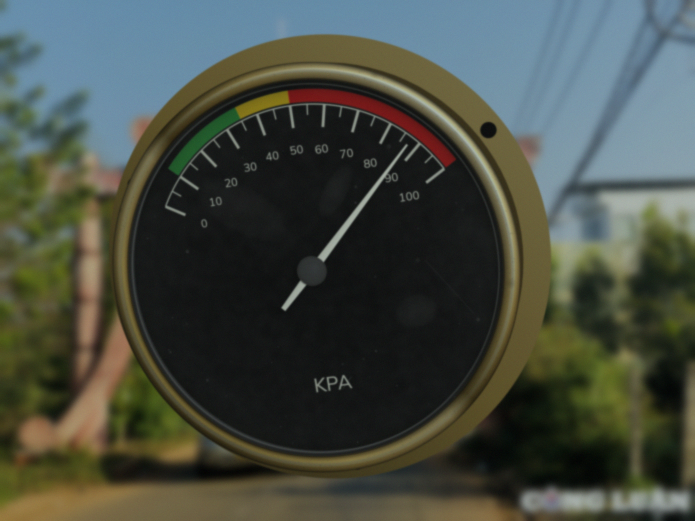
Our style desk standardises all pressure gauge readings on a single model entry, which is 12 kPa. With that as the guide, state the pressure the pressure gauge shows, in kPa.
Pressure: 87.5 kPa
